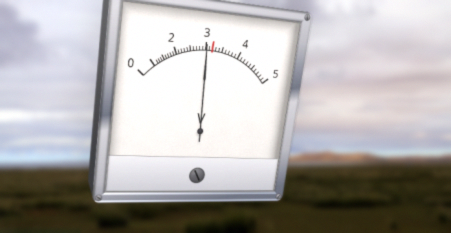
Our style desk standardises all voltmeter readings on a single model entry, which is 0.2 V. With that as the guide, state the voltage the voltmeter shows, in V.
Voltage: 3 V
